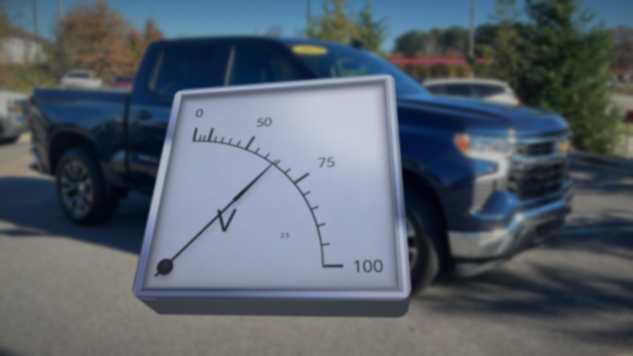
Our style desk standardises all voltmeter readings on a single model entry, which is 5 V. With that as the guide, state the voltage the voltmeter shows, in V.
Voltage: 65 V
